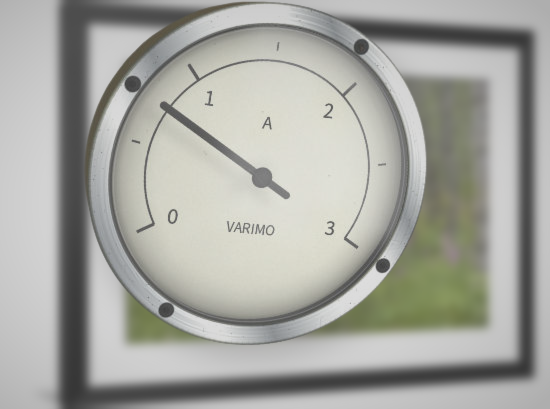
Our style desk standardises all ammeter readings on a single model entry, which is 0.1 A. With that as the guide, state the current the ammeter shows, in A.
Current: 0.75 A
